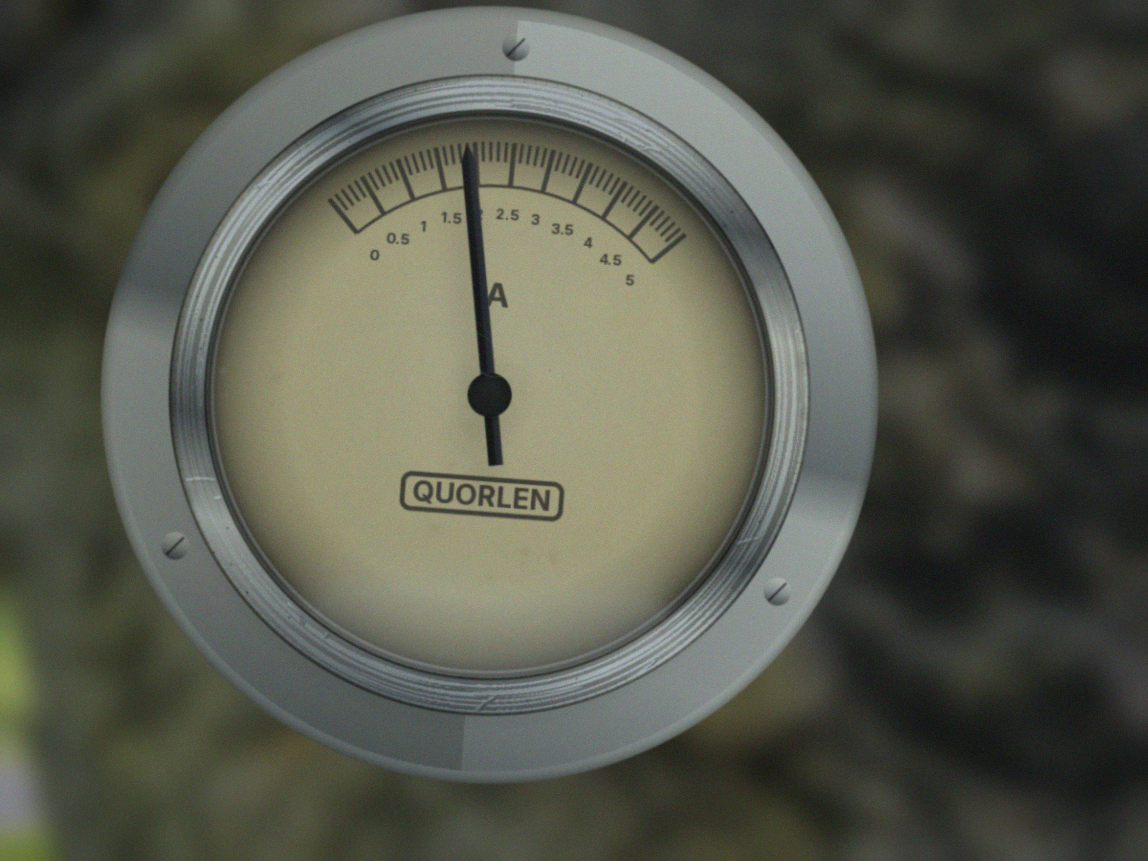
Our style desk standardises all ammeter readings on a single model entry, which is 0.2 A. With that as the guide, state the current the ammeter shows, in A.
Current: 1.9 A
